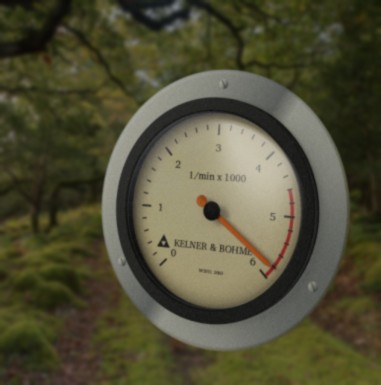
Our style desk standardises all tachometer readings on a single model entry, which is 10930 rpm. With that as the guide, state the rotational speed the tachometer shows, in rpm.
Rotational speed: 5800 rpm
